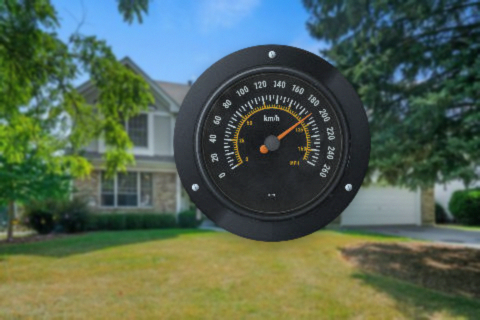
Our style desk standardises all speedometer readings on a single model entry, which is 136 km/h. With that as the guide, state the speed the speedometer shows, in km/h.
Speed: 190 km/h
